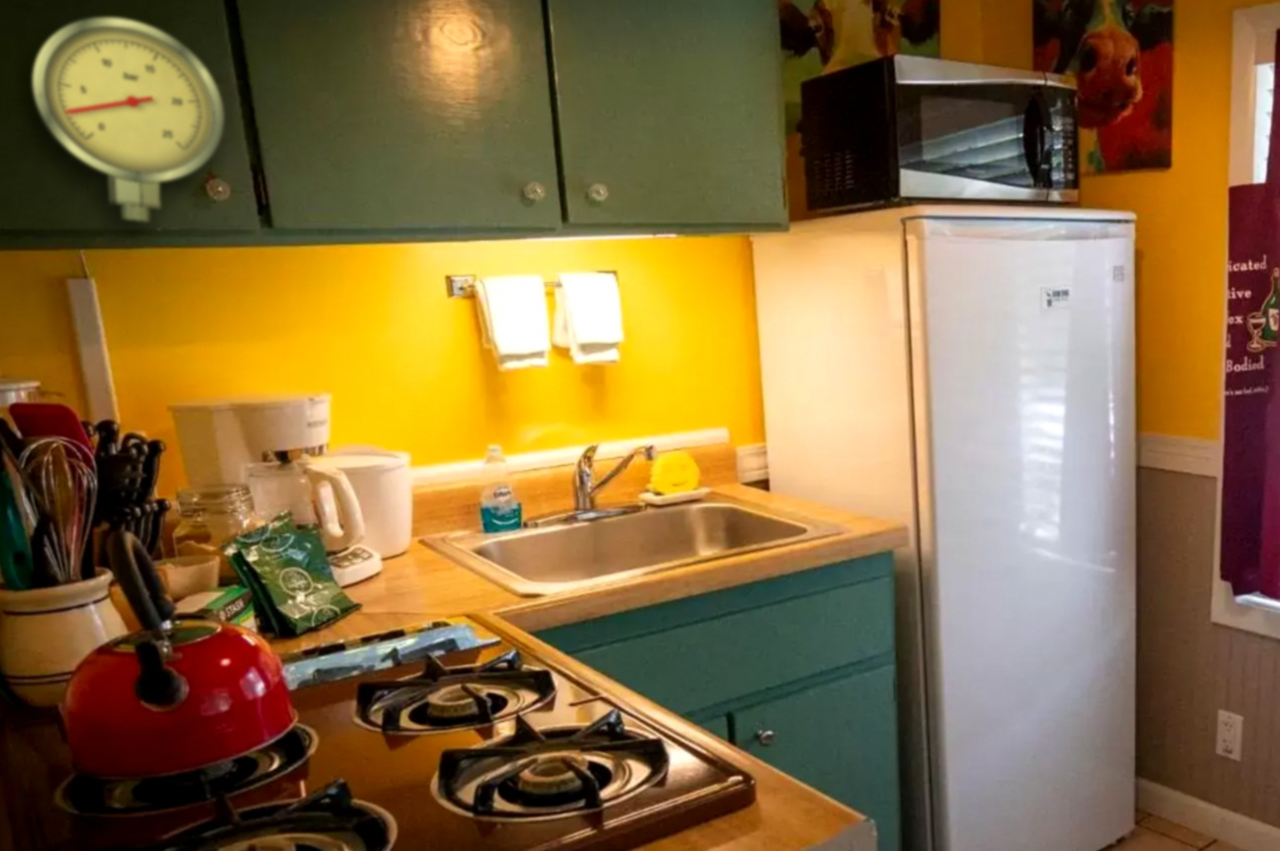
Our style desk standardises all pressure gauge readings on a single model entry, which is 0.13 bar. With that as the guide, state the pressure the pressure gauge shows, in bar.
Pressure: 2.5 bar
